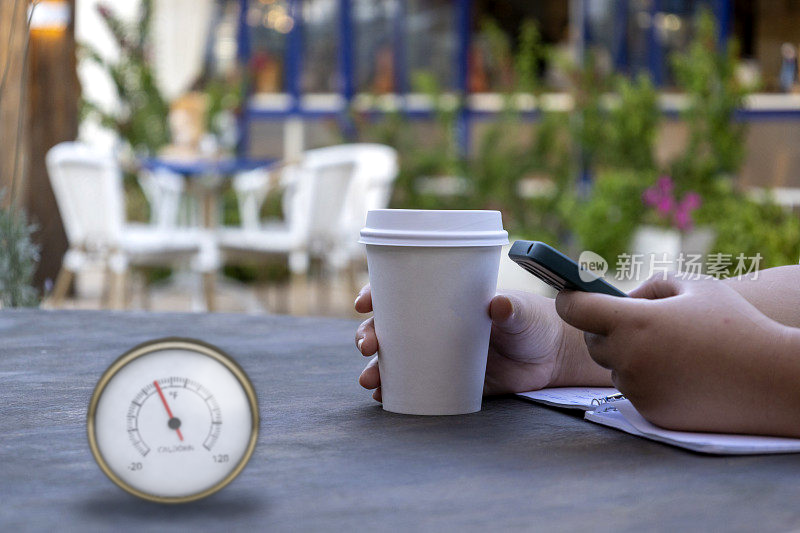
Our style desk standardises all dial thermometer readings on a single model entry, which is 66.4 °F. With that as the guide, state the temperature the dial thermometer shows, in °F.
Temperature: 40 °F
